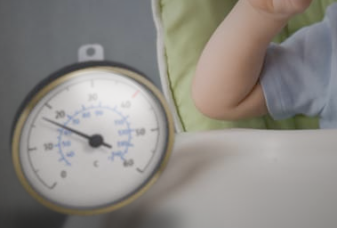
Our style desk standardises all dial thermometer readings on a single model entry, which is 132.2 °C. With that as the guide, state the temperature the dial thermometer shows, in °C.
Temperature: 17.5 °C
